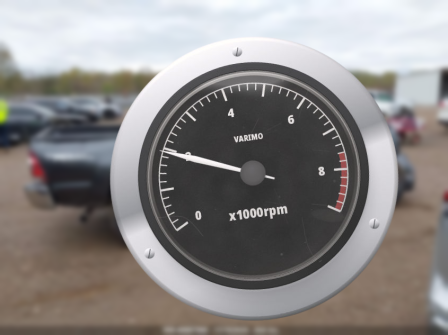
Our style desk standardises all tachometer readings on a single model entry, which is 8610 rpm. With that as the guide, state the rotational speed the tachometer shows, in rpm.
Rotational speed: 1900 rpm
